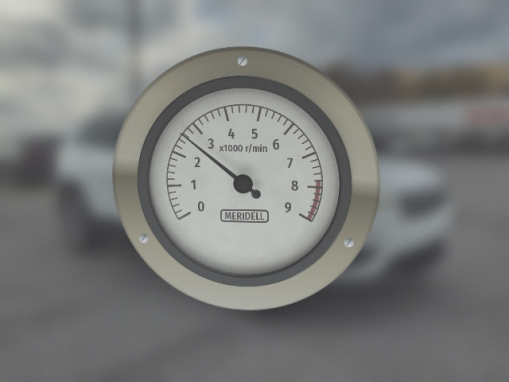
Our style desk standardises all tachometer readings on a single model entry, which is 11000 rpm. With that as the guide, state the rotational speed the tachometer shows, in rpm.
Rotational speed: 2600 rpm
